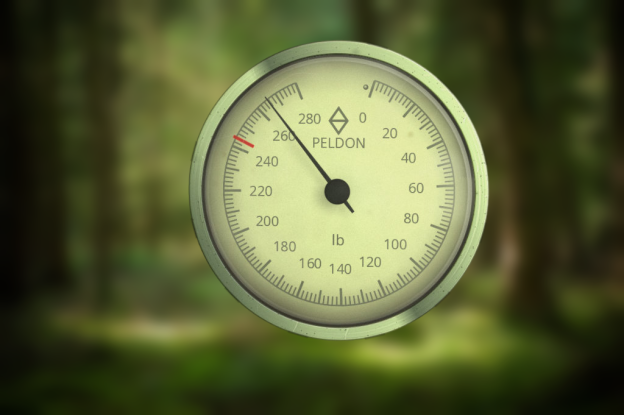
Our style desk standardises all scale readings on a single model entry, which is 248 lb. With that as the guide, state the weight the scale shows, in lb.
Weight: 266 lb
